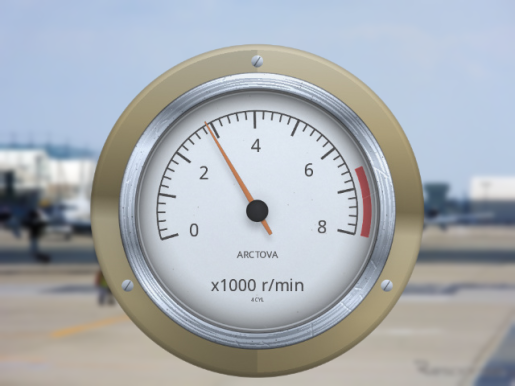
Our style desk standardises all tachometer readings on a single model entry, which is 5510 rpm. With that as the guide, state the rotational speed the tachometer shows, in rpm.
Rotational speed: 2900 rpm
